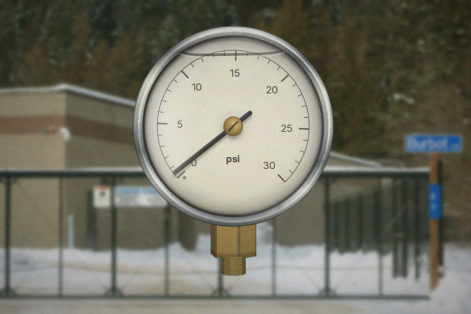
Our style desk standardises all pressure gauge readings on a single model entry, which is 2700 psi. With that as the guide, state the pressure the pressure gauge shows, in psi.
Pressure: 0.5 psi
